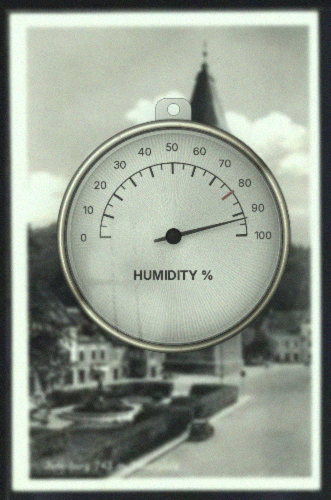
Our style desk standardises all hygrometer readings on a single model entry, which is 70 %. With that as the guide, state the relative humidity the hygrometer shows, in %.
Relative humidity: 92.5 %
